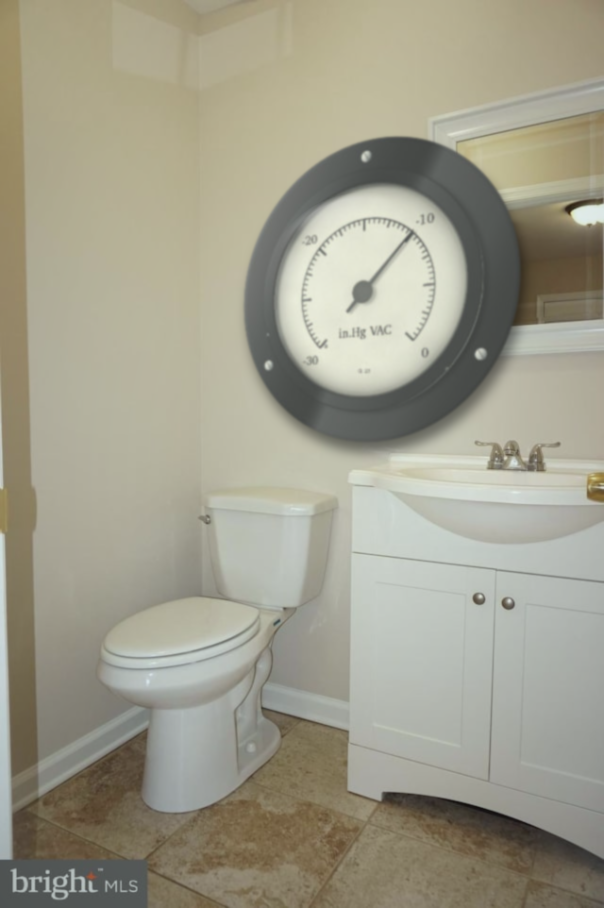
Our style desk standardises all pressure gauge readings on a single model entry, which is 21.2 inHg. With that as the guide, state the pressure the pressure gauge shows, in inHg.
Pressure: -10 inHg
